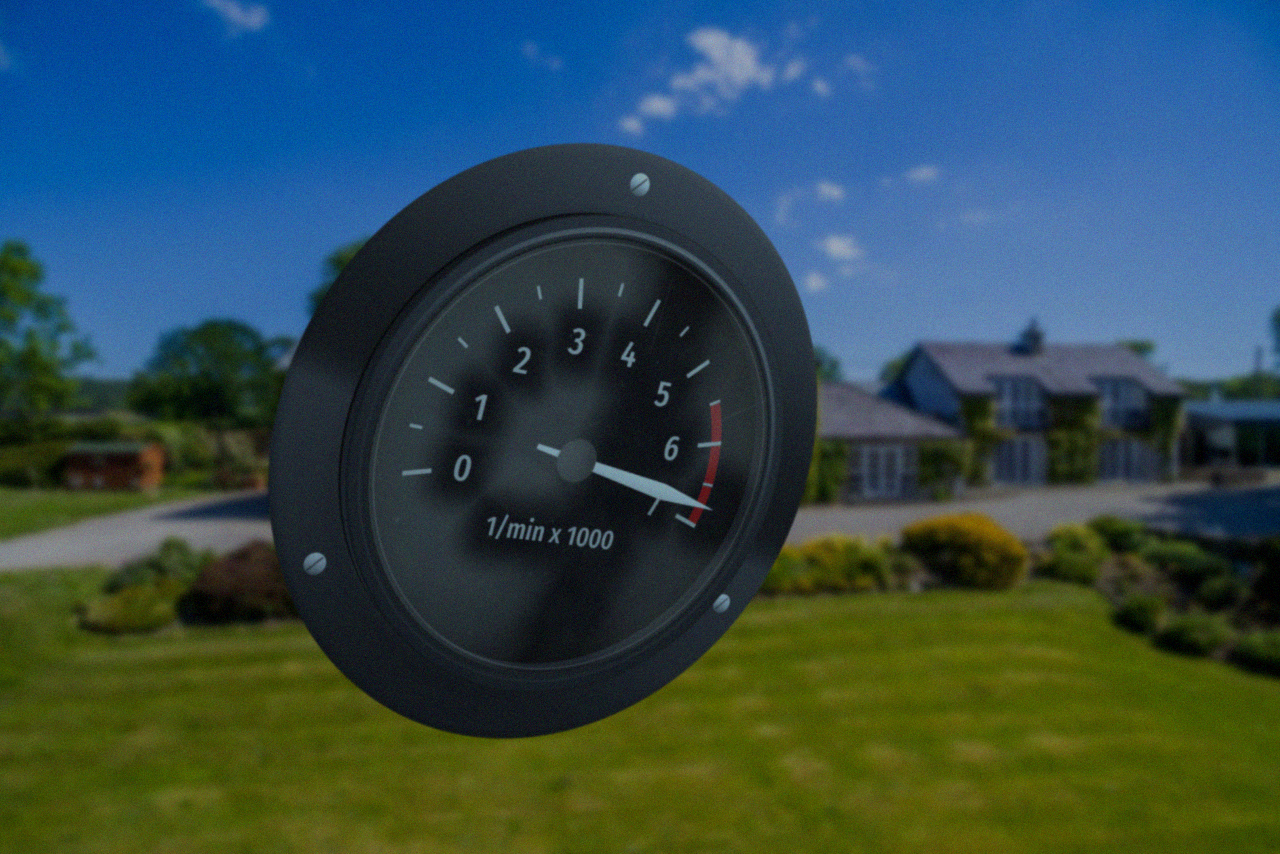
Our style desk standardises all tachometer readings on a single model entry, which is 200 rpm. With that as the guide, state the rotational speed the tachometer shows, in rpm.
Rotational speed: 6750 rpm
